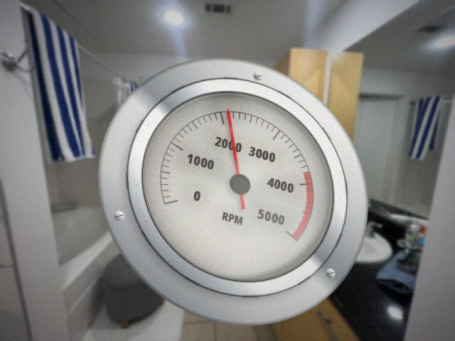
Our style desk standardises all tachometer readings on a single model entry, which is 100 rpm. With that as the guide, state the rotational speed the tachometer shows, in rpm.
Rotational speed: 2100 rpm
